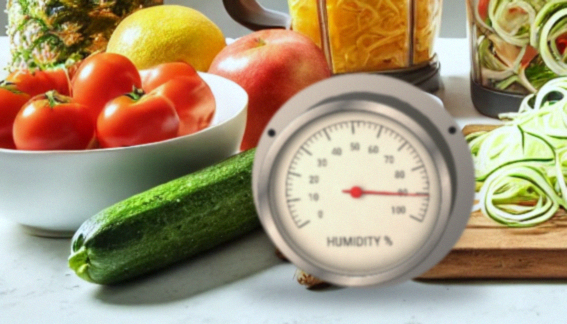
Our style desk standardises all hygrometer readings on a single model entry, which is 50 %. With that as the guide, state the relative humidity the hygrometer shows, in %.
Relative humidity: 90 %
